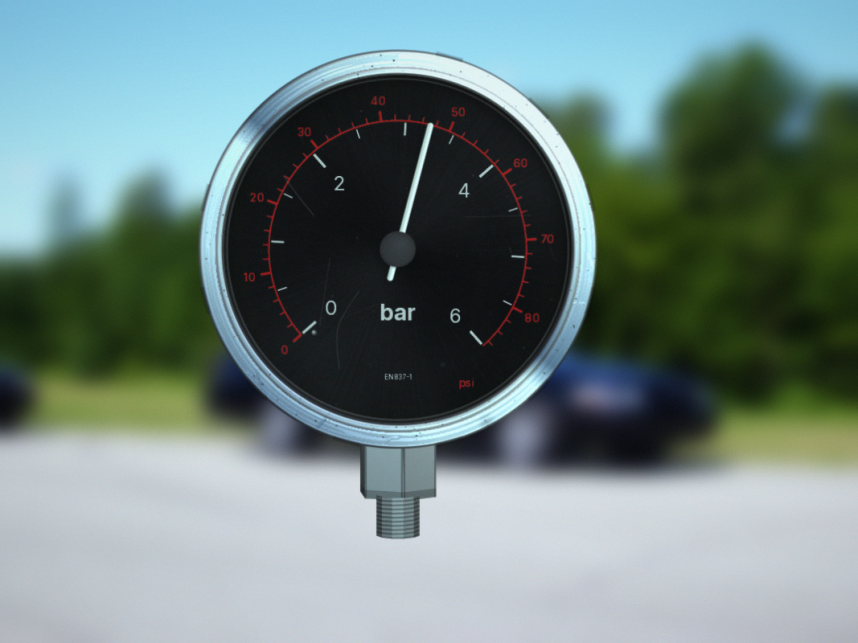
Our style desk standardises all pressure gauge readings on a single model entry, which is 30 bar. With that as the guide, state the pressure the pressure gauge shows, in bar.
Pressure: 3.25 bar
